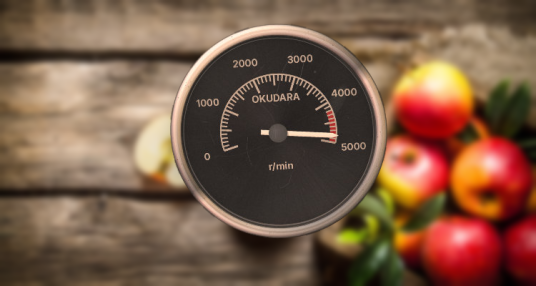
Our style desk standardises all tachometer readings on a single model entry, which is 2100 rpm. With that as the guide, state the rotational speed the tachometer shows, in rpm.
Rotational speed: 4800 rpm
